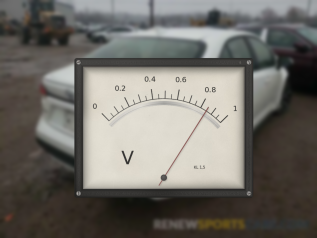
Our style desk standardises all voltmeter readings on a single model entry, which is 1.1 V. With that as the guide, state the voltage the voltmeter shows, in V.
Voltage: 0.85 V
